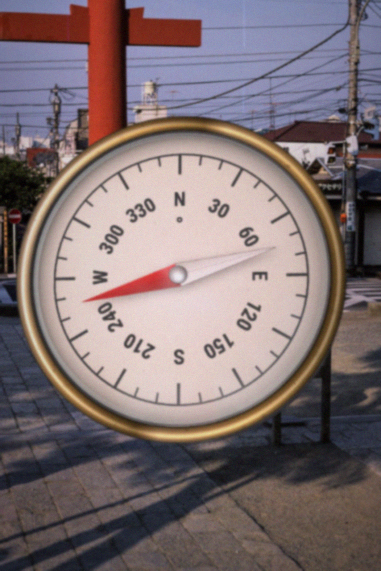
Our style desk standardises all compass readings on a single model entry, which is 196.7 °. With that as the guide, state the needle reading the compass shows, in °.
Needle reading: 255 °
